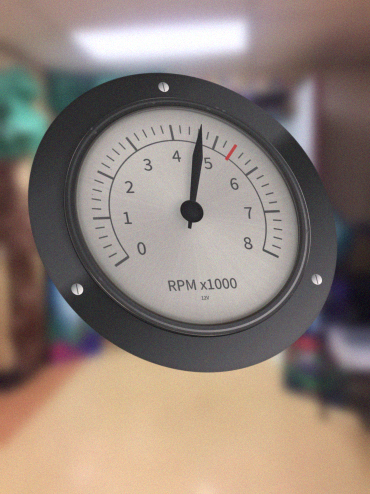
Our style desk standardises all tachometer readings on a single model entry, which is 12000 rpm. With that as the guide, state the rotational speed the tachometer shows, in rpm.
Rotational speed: 4600 rpm
